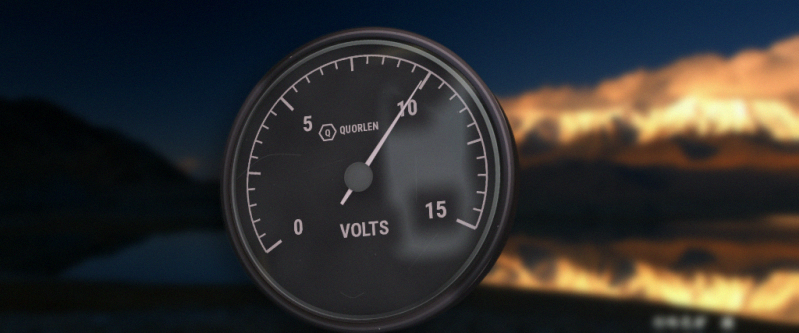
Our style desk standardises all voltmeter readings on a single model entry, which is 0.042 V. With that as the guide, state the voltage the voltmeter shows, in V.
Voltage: 10 V
